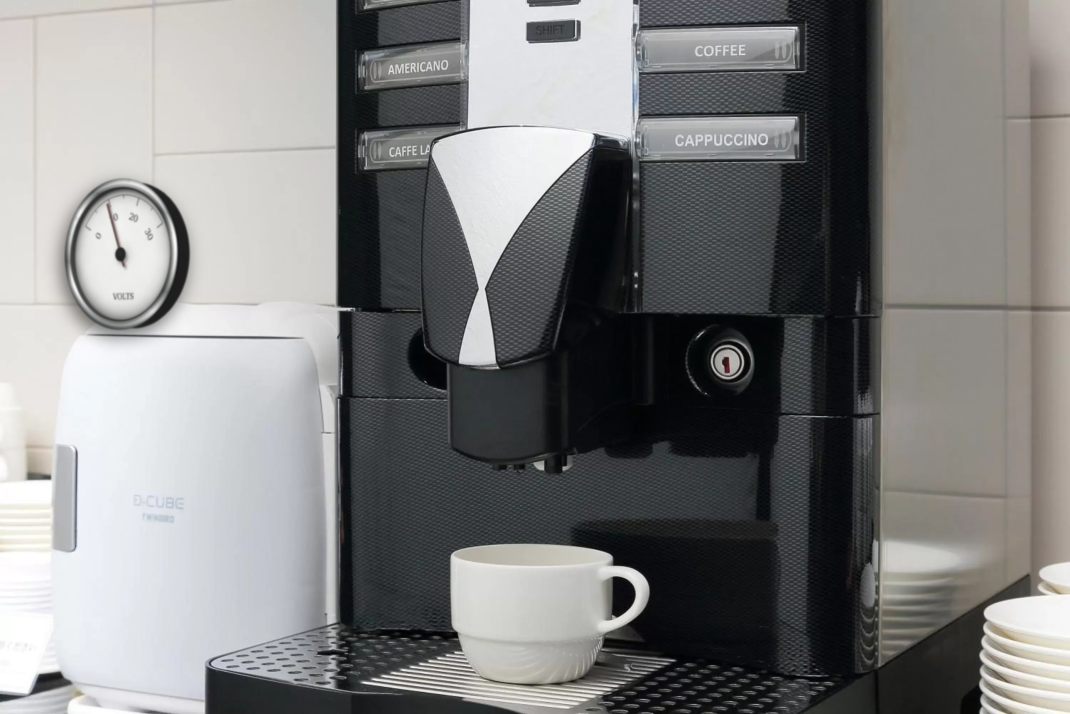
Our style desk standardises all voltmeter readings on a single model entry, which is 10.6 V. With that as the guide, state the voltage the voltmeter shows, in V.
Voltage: 10 V
